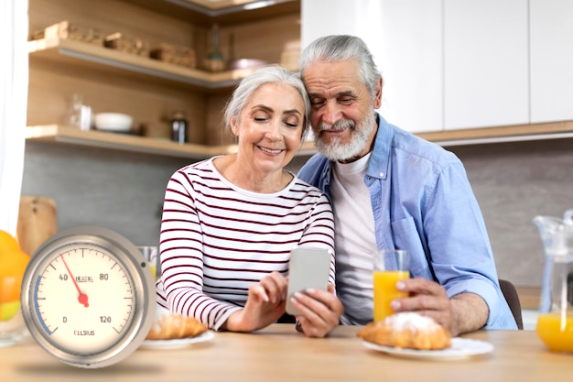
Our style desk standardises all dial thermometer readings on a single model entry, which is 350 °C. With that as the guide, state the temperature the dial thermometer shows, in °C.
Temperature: 48 °C
